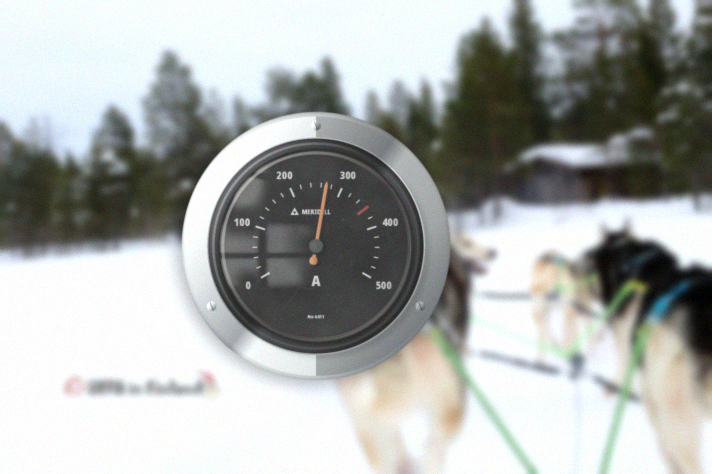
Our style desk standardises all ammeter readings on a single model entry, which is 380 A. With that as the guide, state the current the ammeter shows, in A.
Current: 270 A
